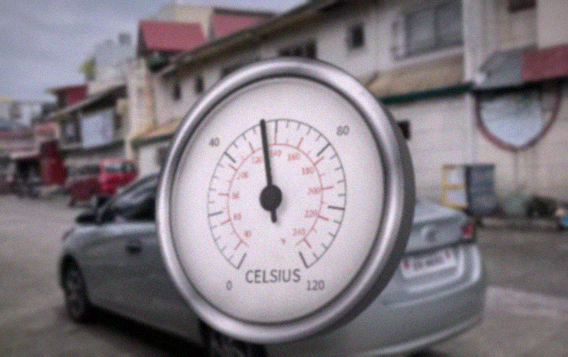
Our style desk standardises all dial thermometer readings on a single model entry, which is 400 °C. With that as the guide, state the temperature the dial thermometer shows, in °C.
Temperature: 56 °C
